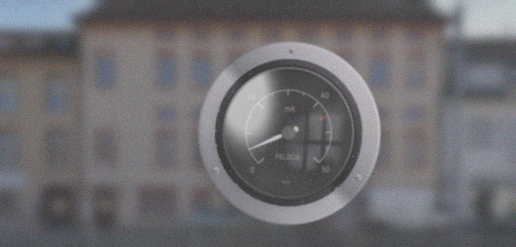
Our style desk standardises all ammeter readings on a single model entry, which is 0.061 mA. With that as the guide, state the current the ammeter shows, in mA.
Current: 5 mA
